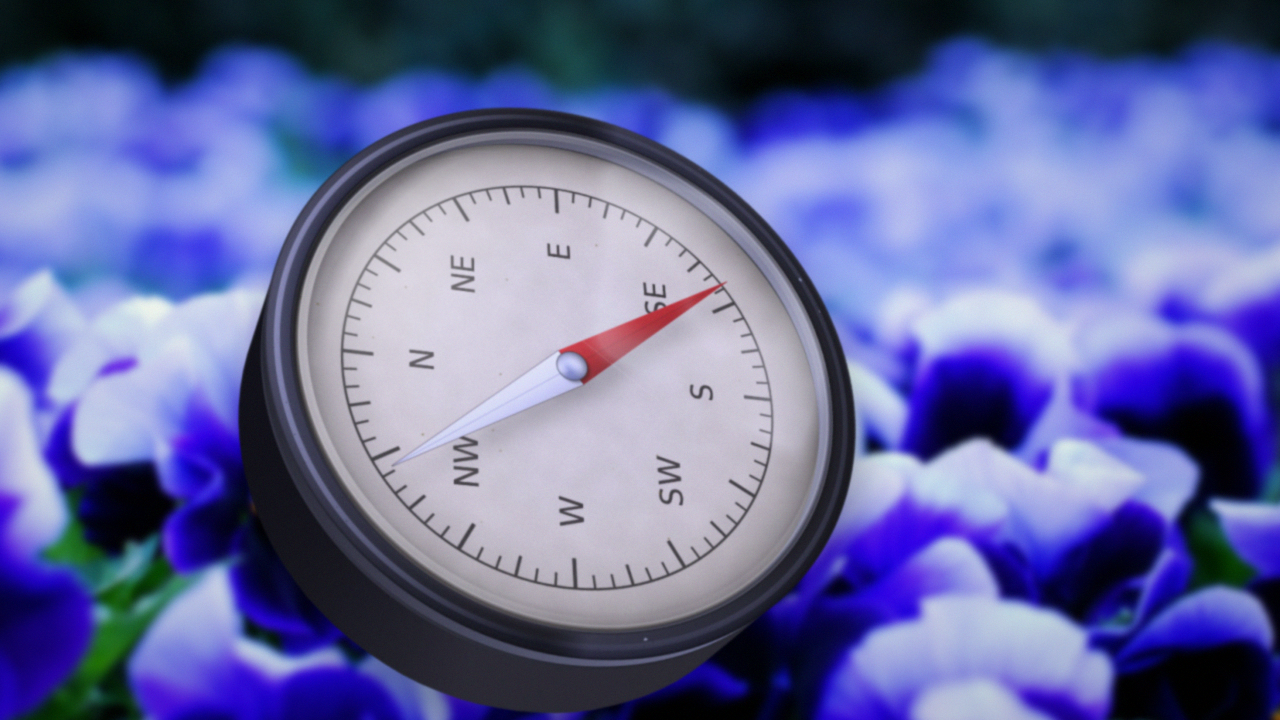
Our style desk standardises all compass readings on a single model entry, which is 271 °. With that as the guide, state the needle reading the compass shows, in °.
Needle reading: 145 °
